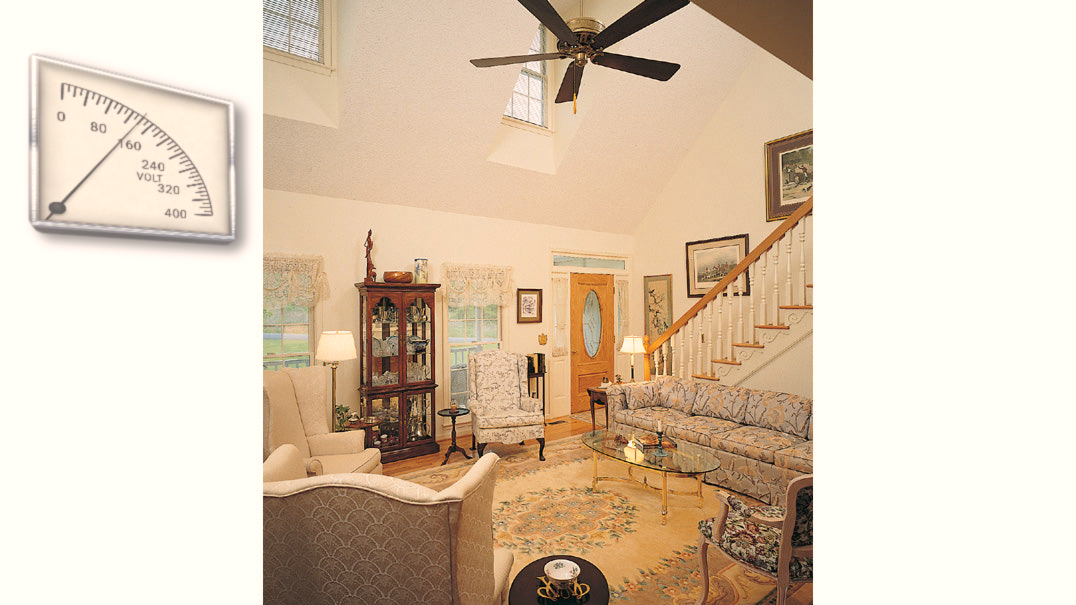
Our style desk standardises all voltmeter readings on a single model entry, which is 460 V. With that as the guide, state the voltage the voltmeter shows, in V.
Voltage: 140 V
